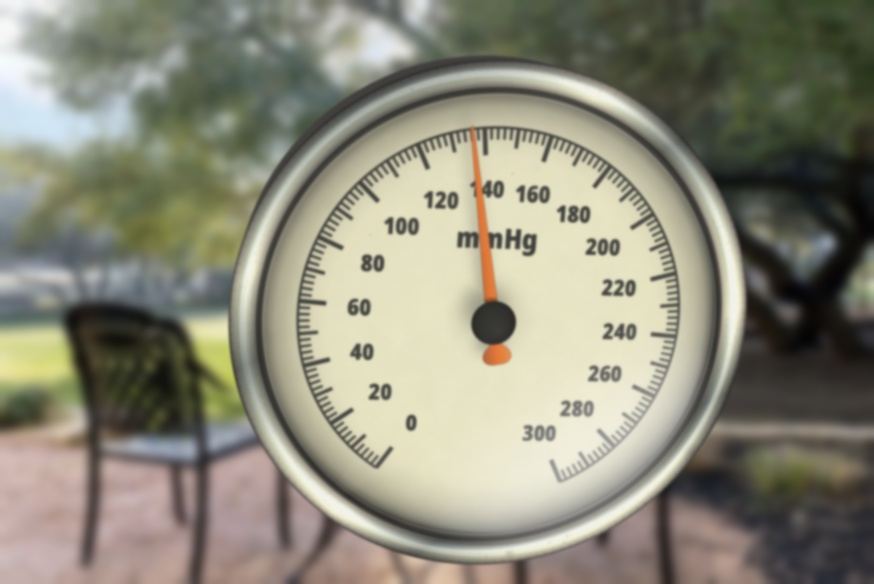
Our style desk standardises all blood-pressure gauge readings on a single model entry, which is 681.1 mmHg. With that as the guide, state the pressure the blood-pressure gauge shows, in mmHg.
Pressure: 136 mmHg
